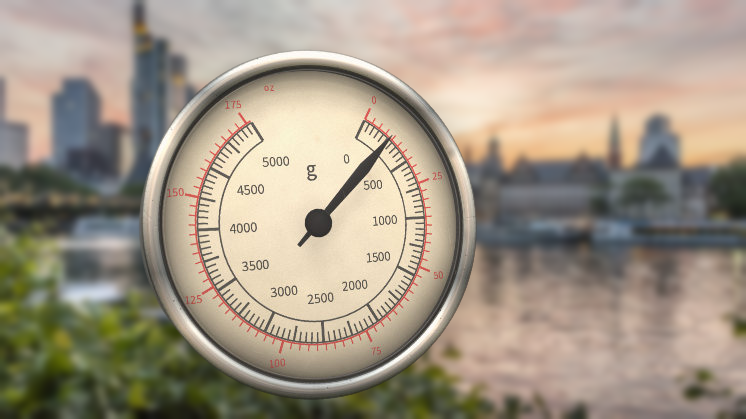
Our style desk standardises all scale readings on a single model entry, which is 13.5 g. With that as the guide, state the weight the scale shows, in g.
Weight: 250 g
